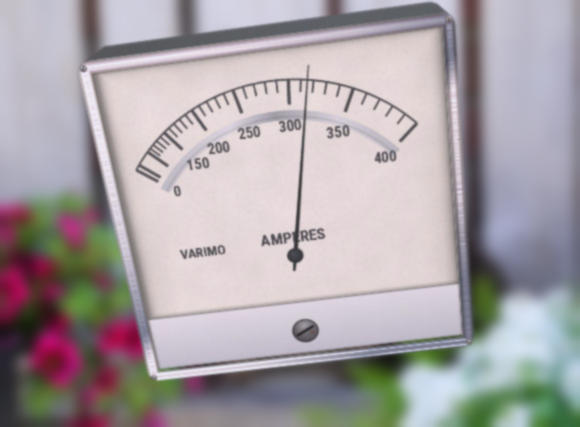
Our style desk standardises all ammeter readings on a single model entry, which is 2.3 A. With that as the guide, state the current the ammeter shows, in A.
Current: 315 A
